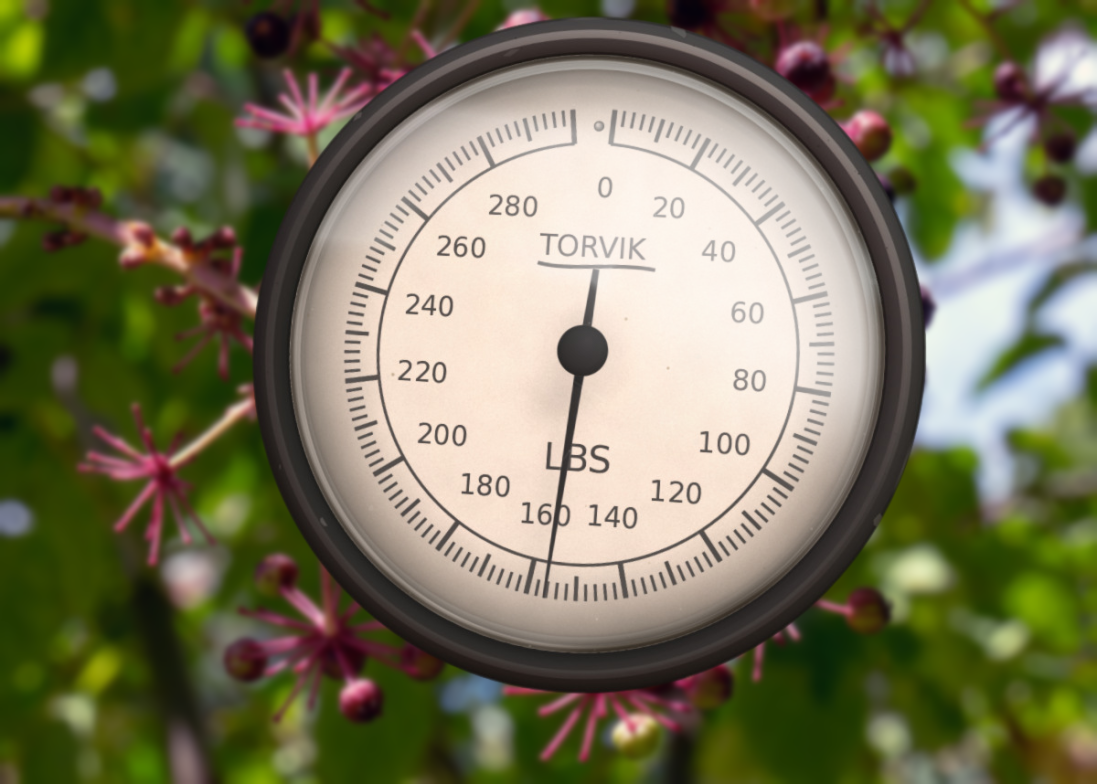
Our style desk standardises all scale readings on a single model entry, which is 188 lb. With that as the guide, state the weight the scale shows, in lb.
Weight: 156 lb
